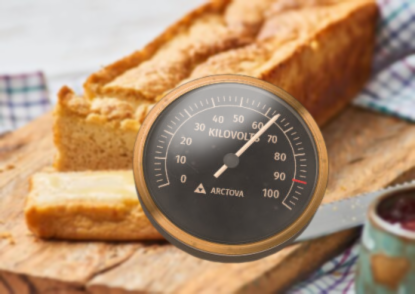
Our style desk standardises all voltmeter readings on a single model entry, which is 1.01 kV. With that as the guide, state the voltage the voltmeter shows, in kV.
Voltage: 64 kV
